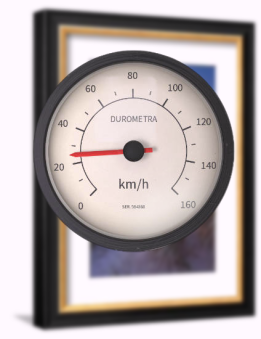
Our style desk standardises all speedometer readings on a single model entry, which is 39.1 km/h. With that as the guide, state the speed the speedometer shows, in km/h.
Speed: 25 km/h
